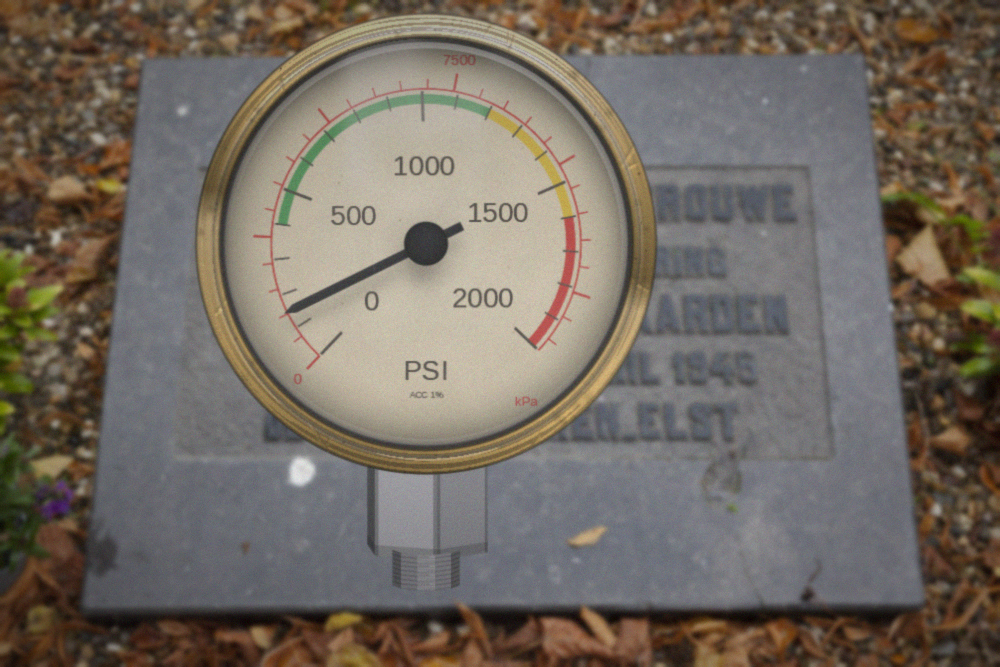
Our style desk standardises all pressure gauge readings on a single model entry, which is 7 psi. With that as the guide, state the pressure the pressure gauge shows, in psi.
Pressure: 150 psi
